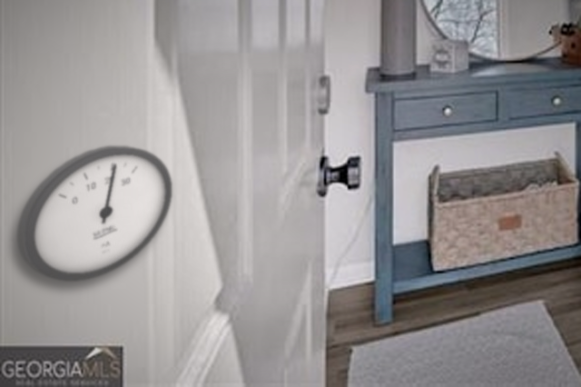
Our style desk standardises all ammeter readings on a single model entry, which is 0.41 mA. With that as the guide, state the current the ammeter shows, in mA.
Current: 20 mA
